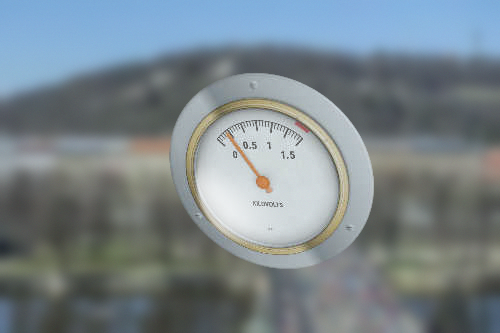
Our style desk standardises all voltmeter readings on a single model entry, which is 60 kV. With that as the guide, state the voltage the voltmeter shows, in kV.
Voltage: 0.25 kV
